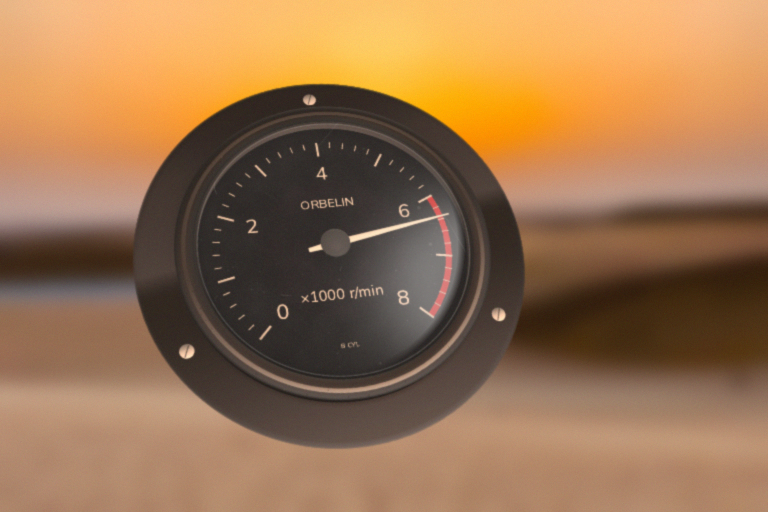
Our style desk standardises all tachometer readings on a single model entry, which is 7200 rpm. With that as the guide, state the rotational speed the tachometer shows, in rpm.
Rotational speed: 6400 rpm
